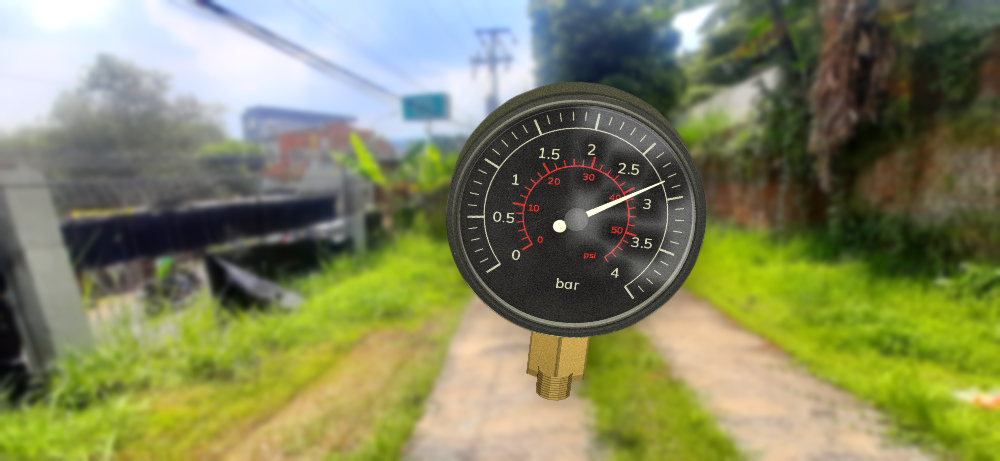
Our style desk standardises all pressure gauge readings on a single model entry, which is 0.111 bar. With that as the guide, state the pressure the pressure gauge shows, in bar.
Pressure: 2.8 bar
